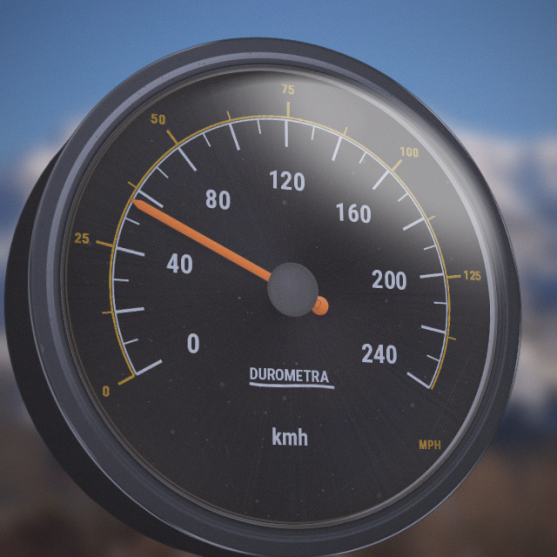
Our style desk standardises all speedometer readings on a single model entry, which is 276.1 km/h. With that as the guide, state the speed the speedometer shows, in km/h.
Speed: 55 km/h
